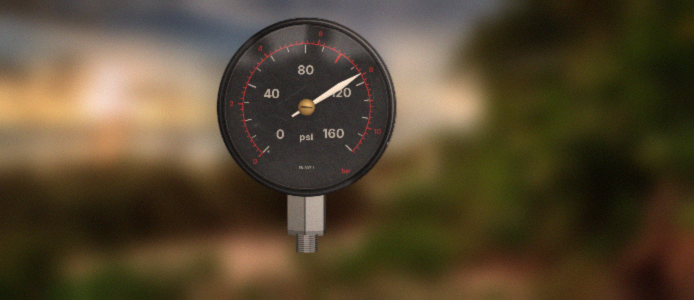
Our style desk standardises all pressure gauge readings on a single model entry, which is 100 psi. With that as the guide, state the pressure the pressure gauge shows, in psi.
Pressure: 115 psi
